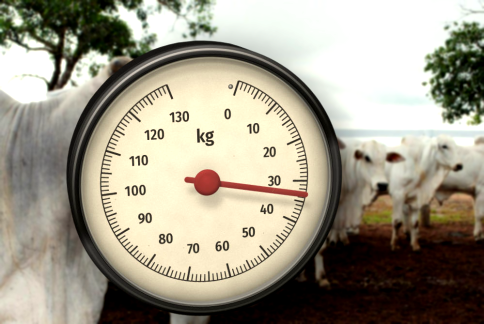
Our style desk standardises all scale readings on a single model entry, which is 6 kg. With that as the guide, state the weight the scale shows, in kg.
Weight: 33 kg
